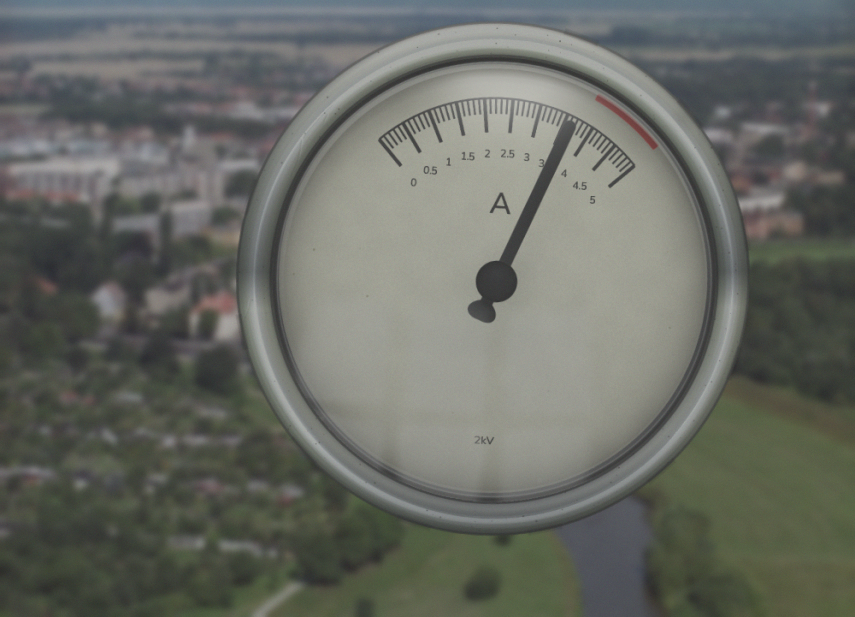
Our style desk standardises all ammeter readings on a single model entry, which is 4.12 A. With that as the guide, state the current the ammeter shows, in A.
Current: 3.6 A
